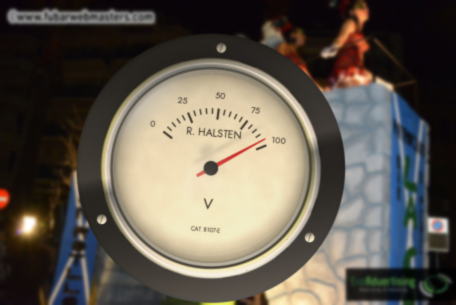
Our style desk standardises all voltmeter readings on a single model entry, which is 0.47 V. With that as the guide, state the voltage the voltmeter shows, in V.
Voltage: 95 V
